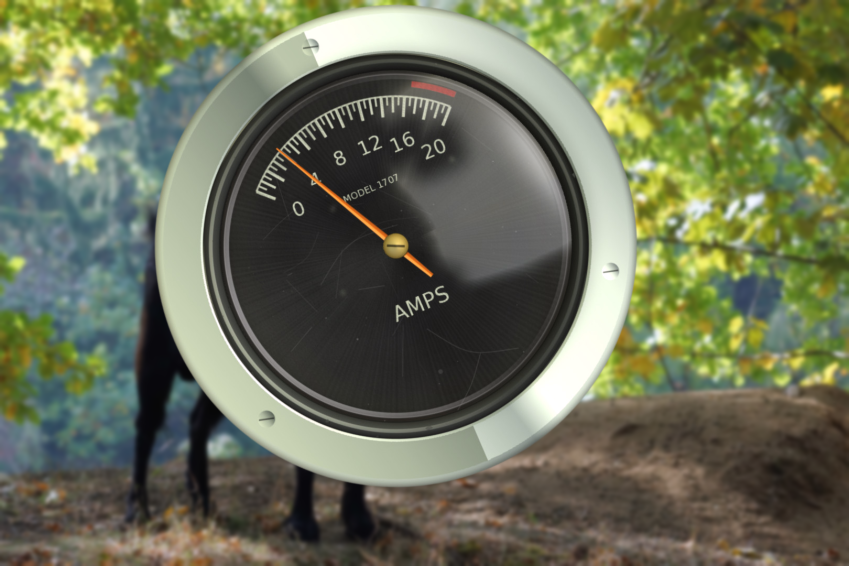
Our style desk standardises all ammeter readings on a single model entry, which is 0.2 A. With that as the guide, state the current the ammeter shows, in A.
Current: 4 A
